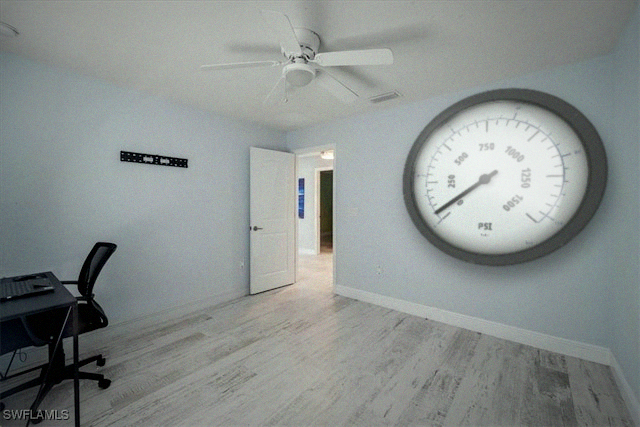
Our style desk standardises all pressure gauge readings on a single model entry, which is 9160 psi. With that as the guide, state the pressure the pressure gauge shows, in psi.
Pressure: 50 psi
